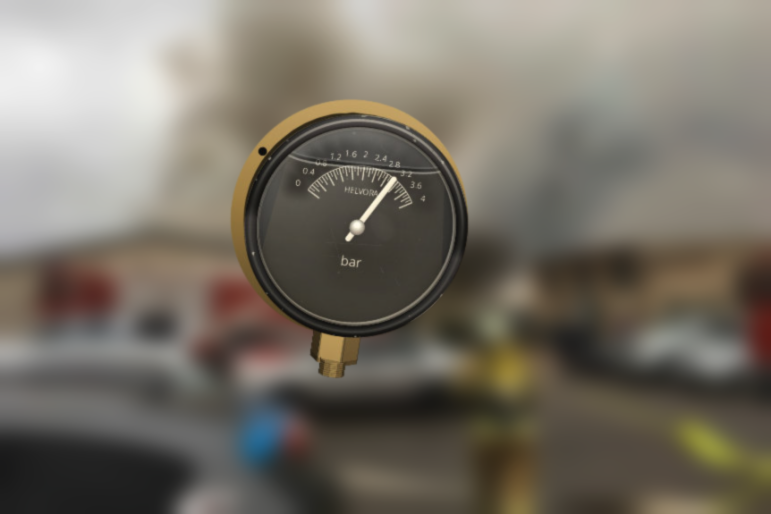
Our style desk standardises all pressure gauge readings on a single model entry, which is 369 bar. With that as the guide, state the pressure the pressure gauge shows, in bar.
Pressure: 3 bar
